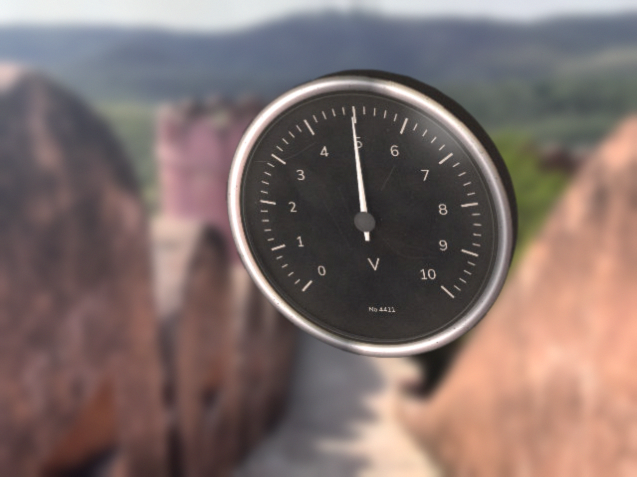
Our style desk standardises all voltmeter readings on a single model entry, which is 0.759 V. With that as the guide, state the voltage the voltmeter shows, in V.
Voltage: 5 V
